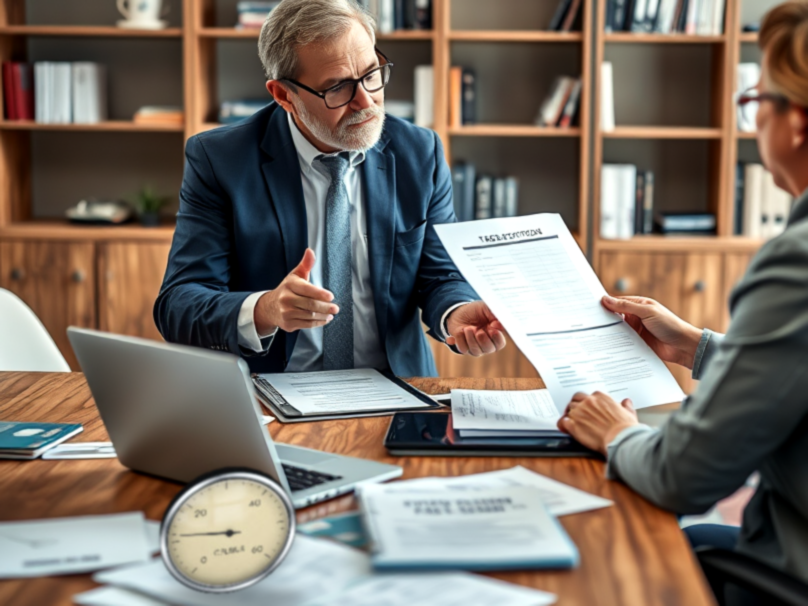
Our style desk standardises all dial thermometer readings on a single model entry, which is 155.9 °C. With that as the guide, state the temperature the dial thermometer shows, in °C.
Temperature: 12 °C
